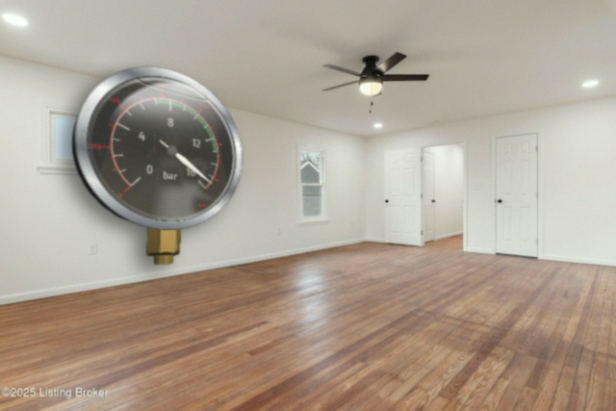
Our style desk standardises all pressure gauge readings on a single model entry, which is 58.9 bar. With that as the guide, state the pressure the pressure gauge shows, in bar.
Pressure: 15.5 bar
